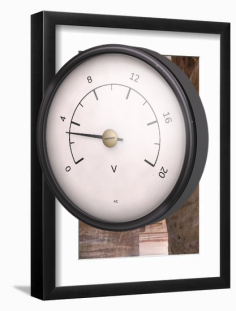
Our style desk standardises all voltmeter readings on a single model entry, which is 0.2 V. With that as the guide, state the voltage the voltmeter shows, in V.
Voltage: 3 V
